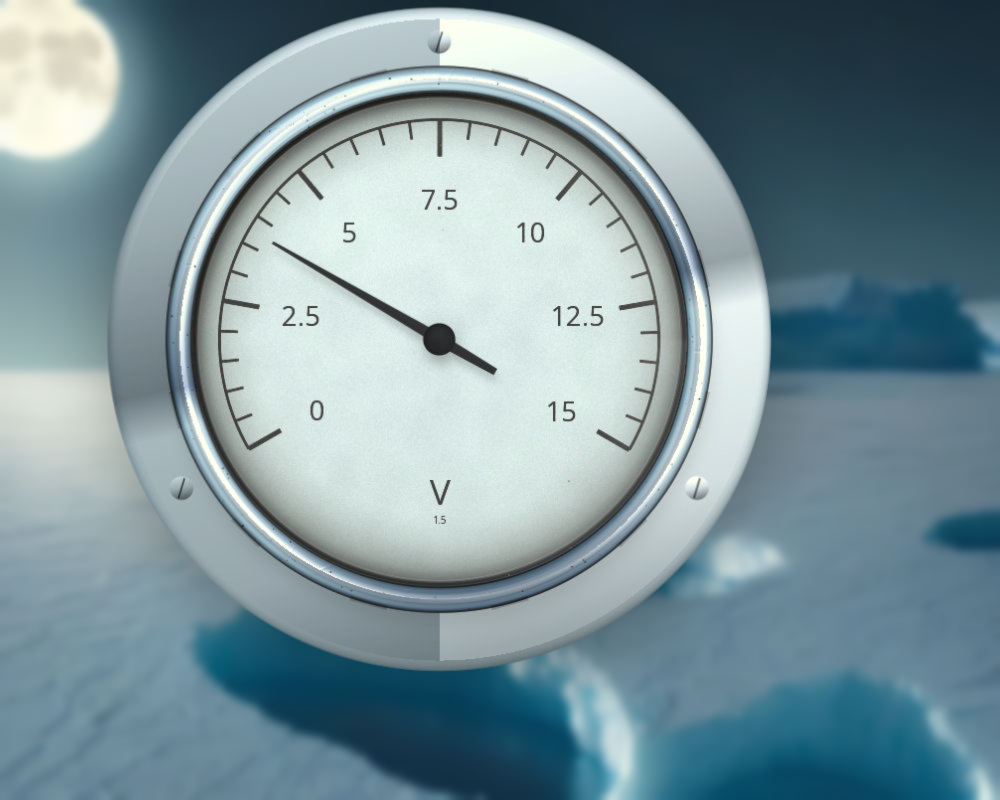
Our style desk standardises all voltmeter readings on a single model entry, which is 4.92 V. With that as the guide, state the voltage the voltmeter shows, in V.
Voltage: 3.75 V
